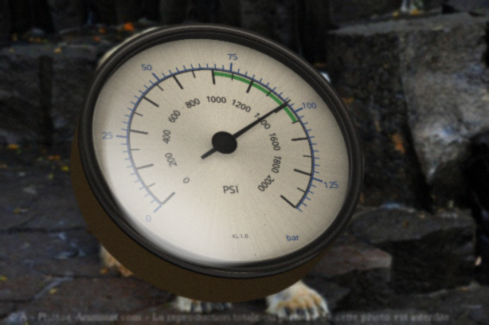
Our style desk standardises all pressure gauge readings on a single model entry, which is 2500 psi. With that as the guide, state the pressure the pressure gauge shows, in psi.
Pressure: 1400 psi
